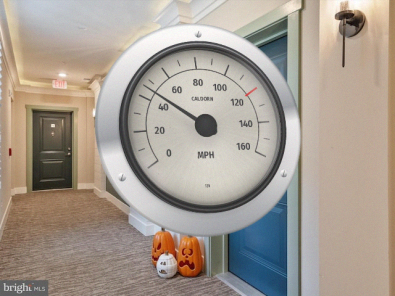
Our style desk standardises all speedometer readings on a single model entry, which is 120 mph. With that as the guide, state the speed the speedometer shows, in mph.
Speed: 45 mph
